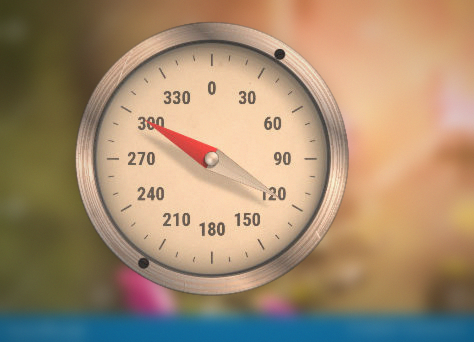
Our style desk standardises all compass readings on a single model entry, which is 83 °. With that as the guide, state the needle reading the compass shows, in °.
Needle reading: 300 °
